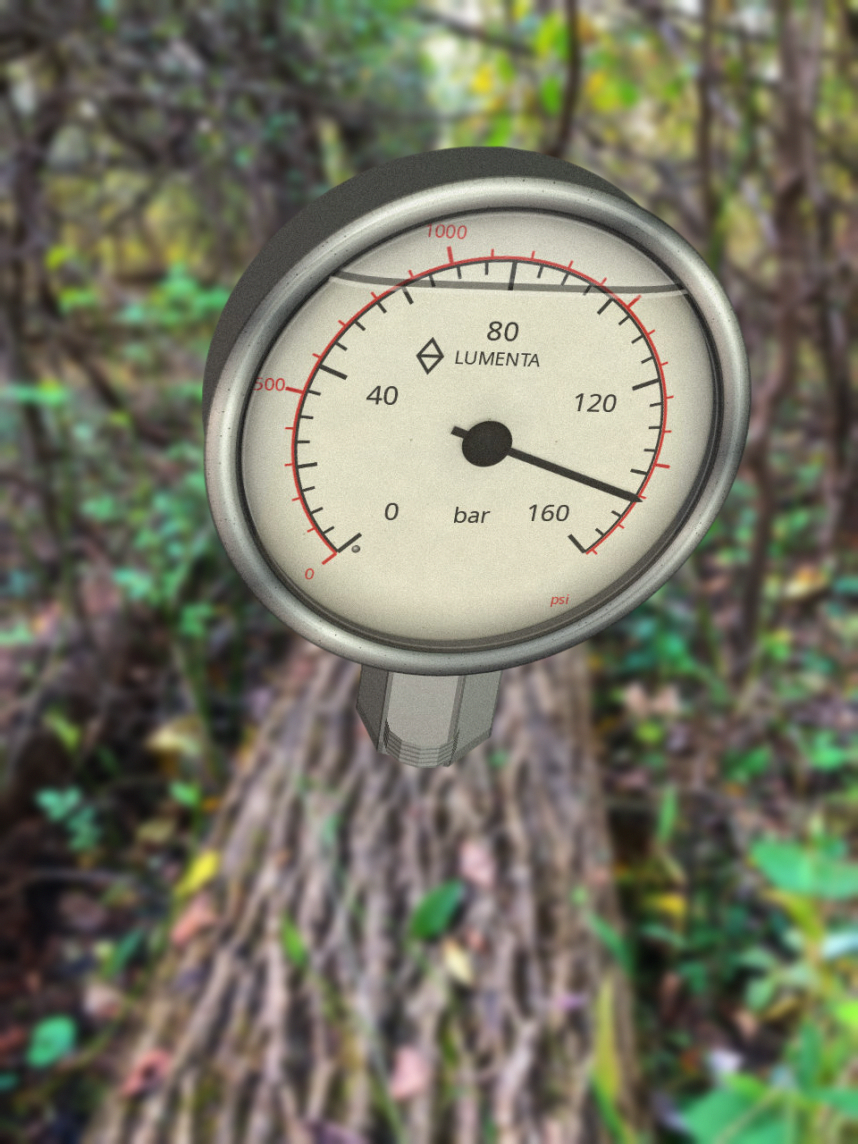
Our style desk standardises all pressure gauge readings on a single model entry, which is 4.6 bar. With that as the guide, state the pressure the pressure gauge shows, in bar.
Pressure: 145 bar
